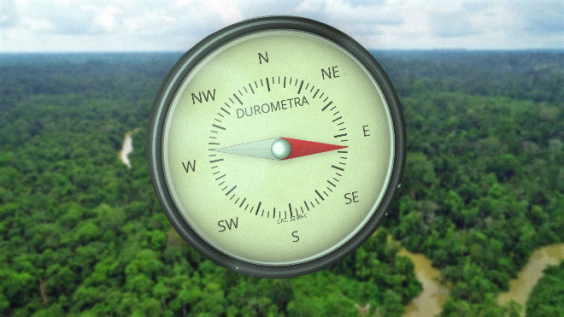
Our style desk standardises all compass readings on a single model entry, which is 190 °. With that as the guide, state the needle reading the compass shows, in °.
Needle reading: 100 °
